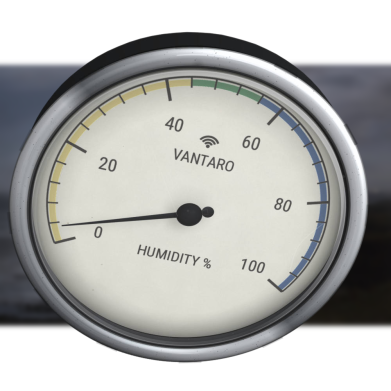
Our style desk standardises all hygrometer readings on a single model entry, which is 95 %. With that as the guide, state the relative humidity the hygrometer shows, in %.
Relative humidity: 4 %
